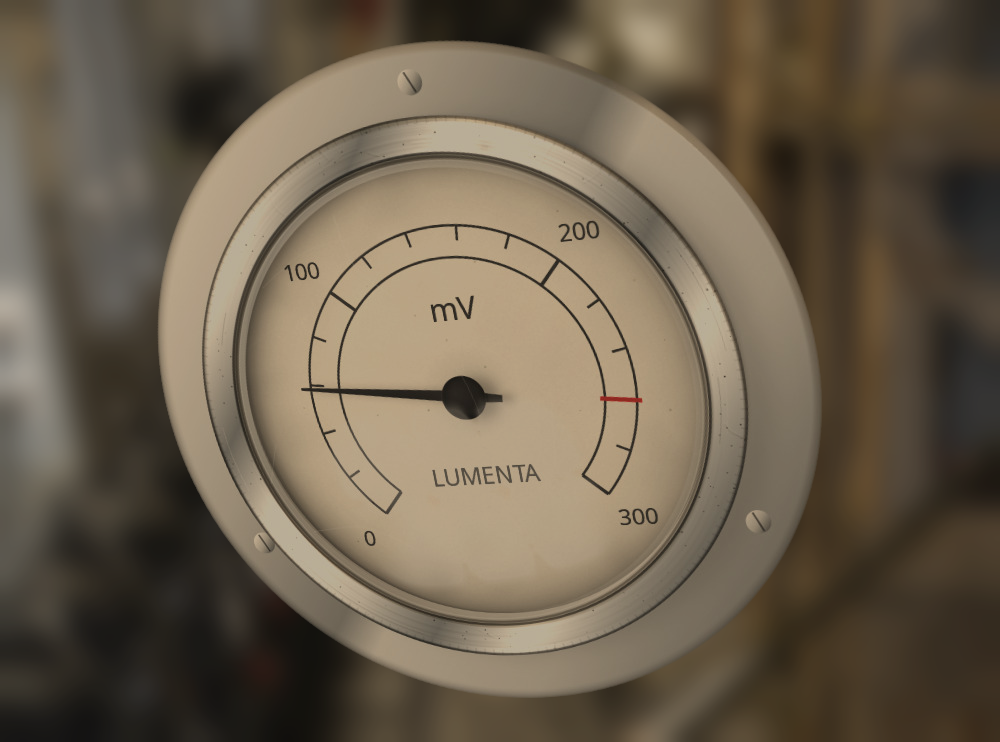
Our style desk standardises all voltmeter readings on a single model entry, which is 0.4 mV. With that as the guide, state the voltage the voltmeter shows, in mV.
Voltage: 60 mV
